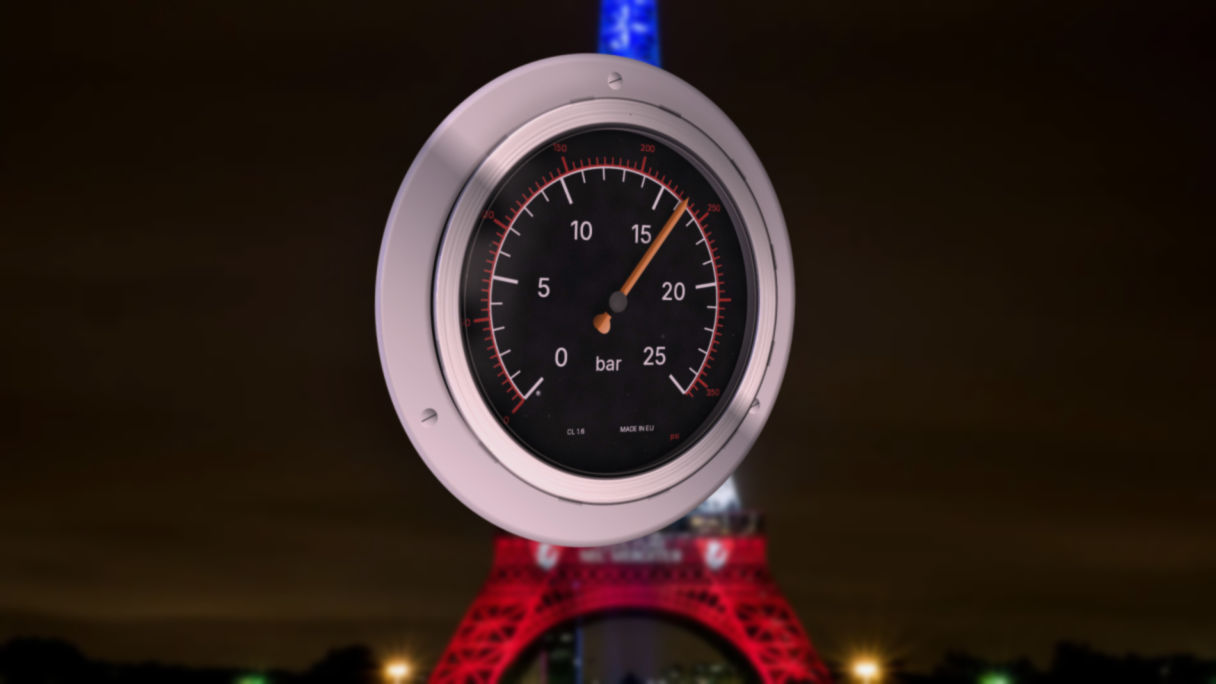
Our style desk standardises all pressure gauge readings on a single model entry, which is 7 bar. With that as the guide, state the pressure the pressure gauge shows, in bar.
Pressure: 16 bar
